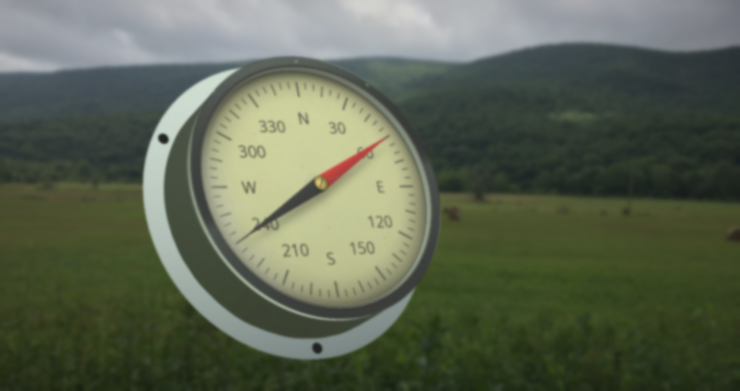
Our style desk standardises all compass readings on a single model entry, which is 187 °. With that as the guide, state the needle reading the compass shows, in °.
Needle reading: 60 °
